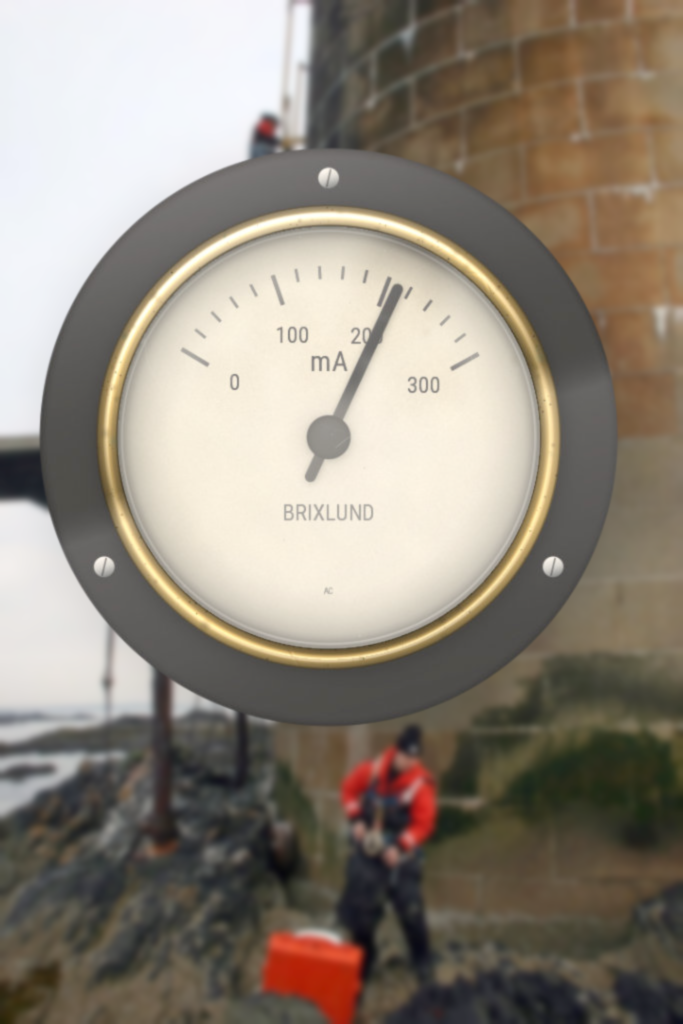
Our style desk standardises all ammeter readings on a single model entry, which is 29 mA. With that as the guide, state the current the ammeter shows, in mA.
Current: 210 mA
